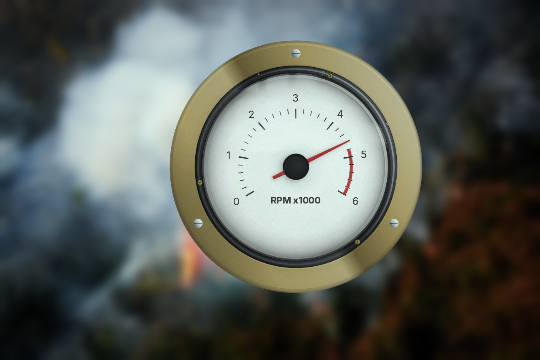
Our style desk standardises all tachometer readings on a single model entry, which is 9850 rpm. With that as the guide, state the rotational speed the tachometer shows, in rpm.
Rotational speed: 4600 rpm
